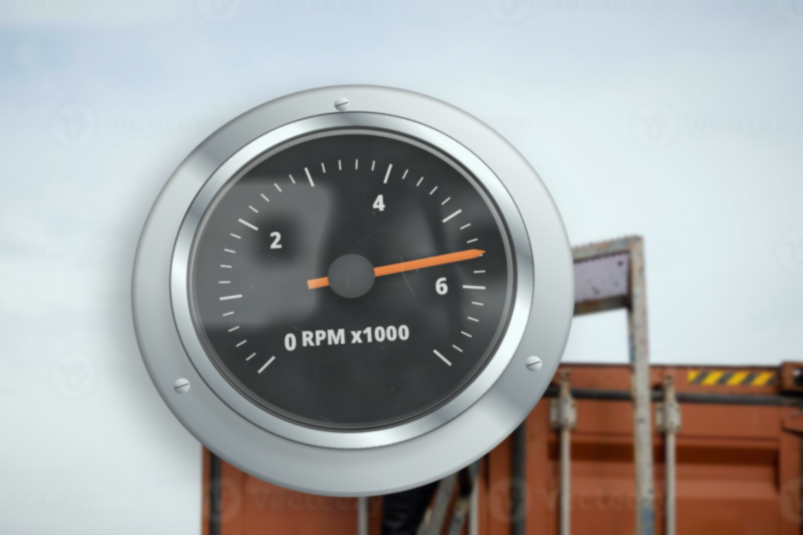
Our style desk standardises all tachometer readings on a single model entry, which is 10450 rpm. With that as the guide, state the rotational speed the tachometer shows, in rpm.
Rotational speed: 5600 rpm
